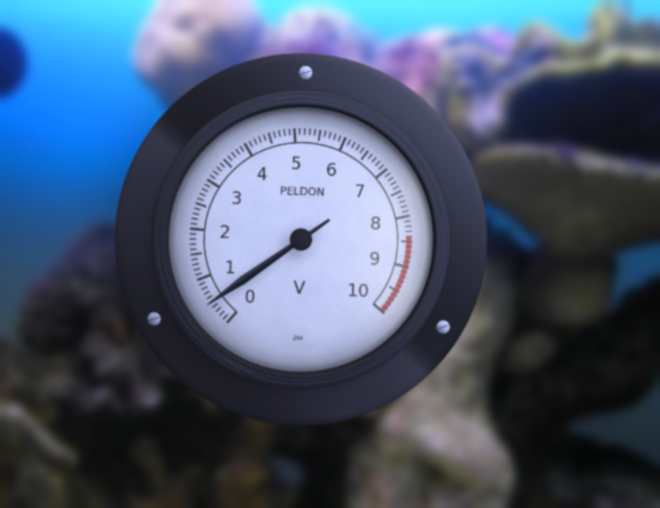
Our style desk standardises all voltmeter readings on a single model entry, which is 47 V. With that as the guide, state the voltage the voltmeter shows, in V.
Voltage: 0.5 V
